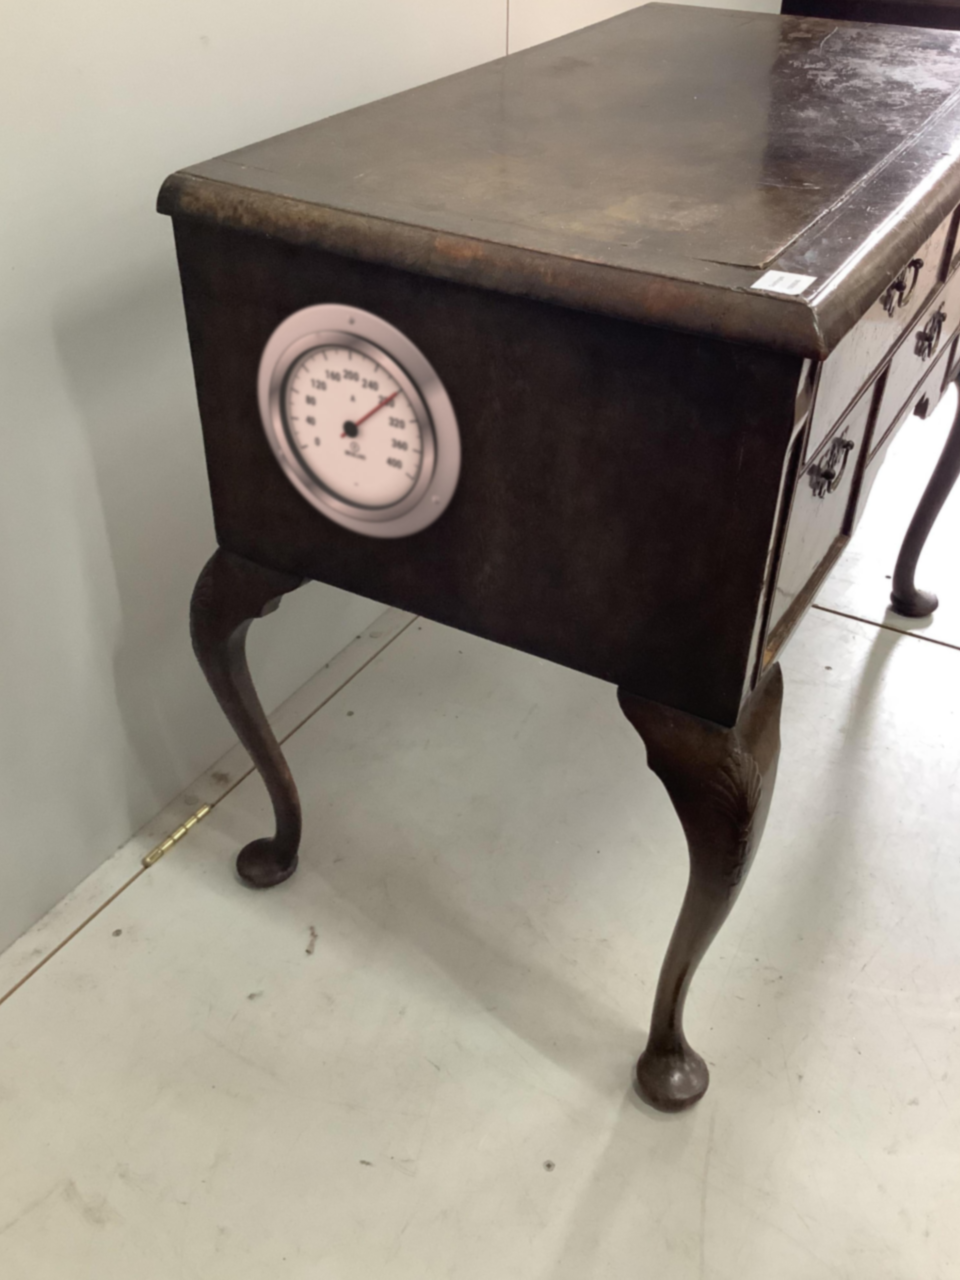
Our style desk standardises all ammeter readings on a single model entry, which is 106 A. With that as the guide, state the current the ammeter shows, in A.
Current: 280 A
